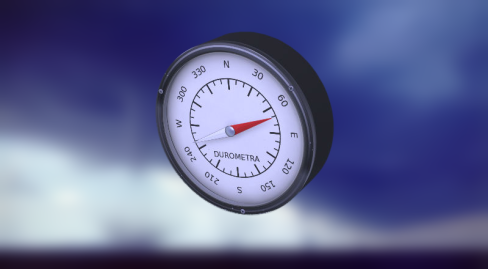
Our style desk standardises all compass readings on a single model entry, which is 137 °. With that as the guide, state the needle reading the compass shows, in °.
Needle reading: 70 °
